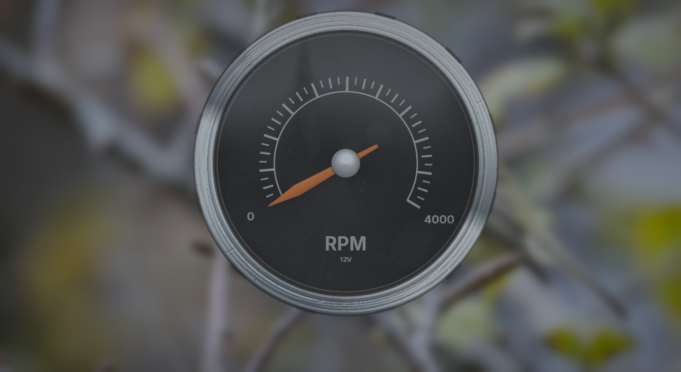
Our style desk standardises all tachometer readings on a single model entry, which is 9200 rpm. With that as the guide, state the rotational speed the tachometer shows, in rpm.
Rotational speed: 0 rpm
